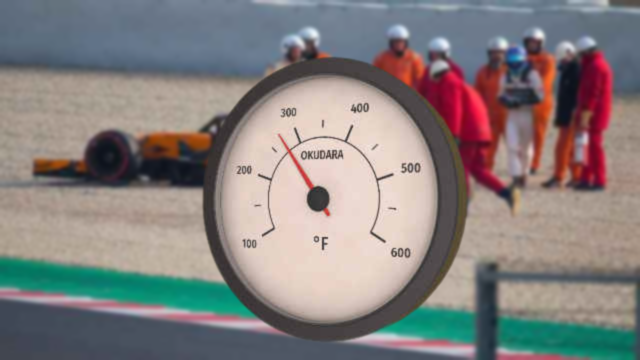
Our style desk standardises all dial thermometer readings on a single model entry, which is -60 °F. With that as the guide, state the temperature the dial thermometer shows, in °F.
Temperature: 275 °F
